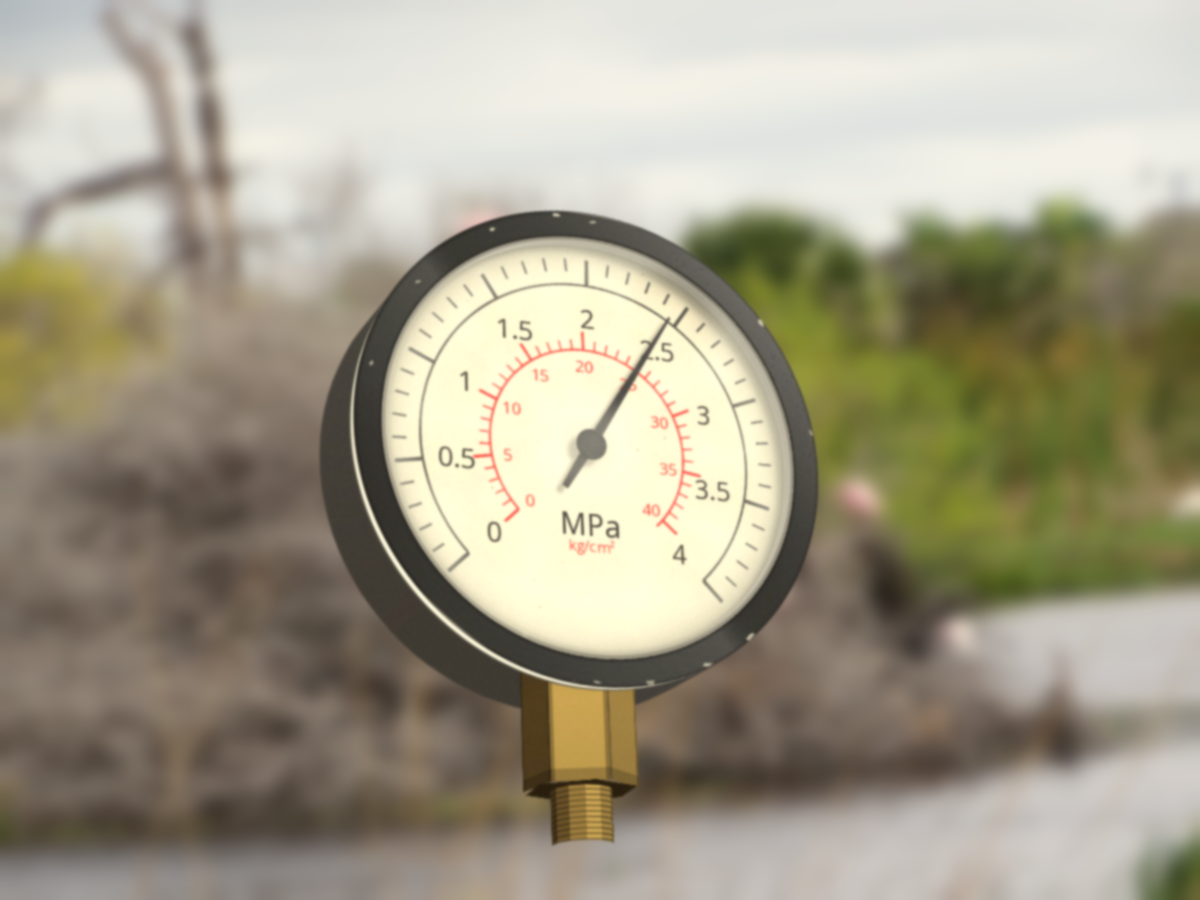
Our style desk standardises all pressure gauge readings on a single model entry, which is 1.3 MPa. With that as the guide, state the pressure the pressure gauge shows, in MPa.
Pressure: 2.45 MPa
